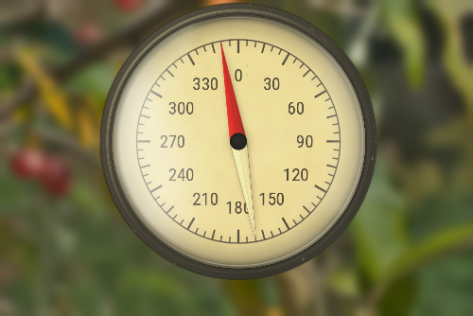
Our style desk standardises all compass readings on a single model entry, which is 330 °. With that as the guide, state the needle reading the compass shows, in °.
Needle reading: 350 °
